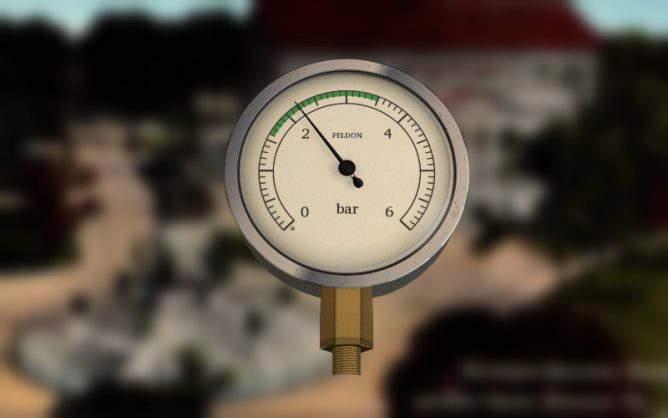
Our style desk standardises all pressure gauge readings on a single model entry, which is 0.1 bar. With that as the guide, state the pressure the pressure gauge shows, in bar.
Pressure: 2.2 bar
